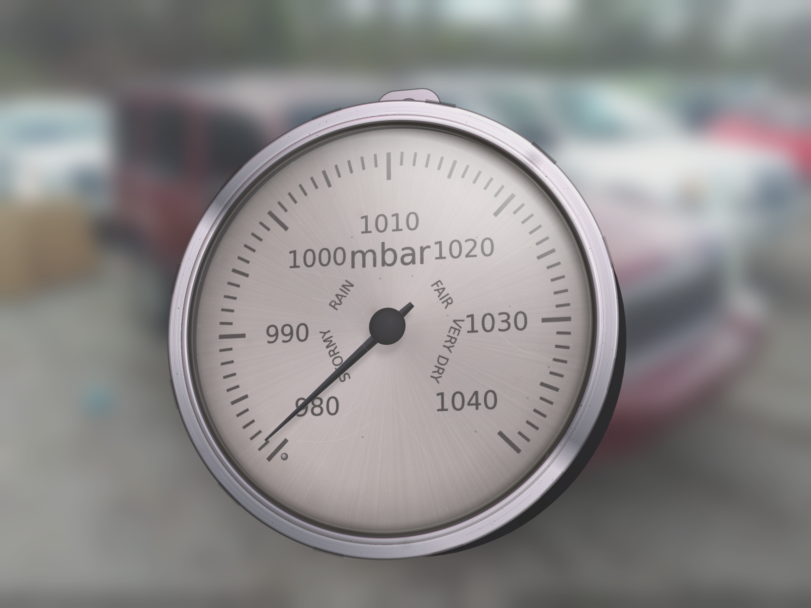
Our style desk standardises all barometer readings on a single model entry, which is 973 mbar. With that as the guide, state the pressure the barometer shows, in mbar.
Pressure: 981 mbar
